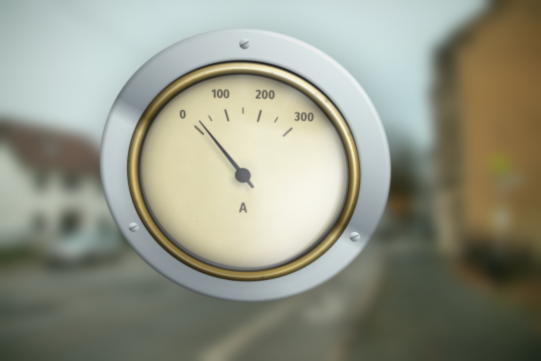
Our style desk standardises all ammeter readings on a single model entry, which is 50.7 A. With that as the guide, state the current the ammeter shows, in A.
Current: 25 A
